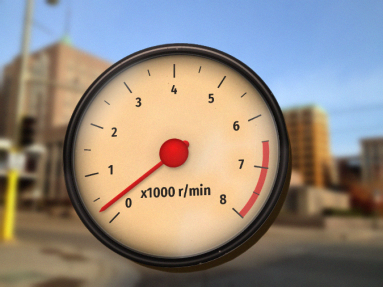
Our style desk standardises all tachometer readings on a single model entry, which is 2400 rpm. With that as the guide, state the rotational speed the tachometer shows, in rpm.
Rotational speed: 250 rpm
